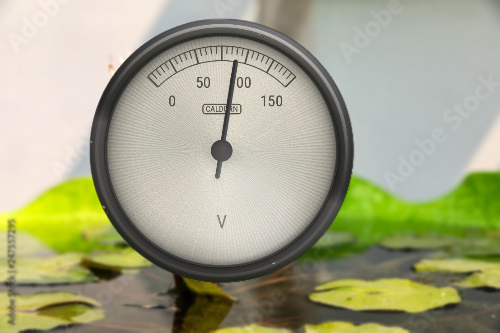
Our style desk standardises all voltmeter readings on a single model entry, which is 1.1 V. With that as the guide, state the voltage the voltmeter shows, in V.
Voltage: 90 V
